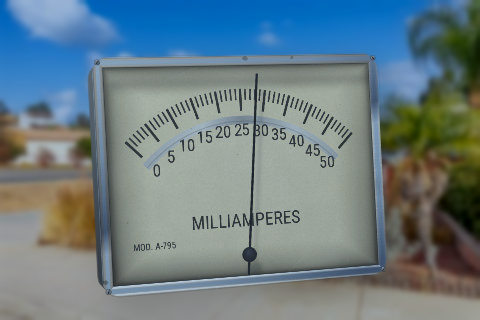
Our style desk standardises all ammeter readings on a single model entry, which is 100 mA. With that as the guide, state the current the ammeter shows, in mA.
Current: 28 mA
